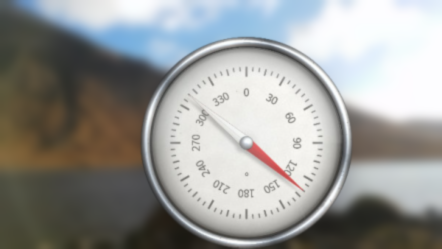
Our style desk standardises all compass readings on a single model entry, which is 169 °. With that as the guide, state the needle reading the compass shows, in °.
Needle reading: 130 °
